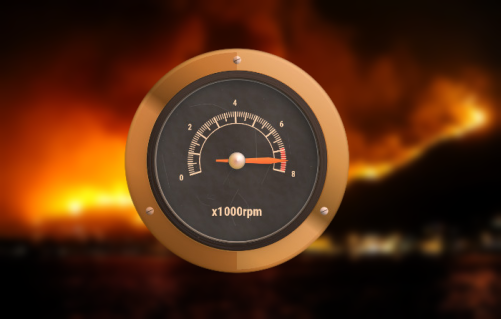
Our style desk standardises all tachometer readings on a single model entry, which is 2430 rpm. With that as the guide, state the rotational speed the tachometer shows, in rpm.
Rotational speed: 7500 rpm
